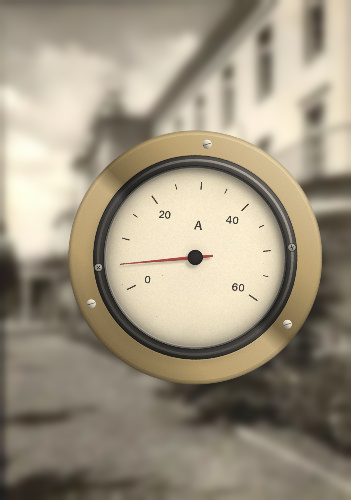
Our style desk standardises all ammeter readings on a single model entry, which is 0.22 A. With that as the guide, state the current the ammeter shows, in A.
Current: 5 A
